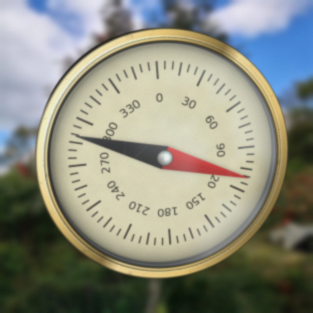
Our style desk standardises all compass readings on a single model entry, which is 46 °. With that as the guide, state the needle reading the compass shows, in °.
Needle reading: 110 °
